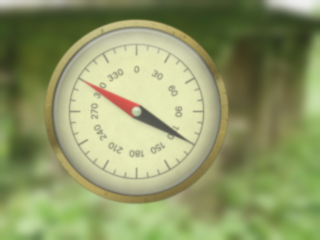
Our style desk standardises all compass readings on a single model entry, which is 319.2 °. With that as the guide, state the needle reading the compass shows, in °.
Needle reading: 300 °
